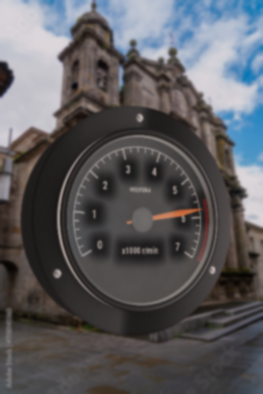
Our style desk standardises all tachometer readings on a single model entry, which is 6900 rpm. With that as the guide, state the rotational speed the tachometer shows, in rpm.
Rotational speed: 5800 rpm
